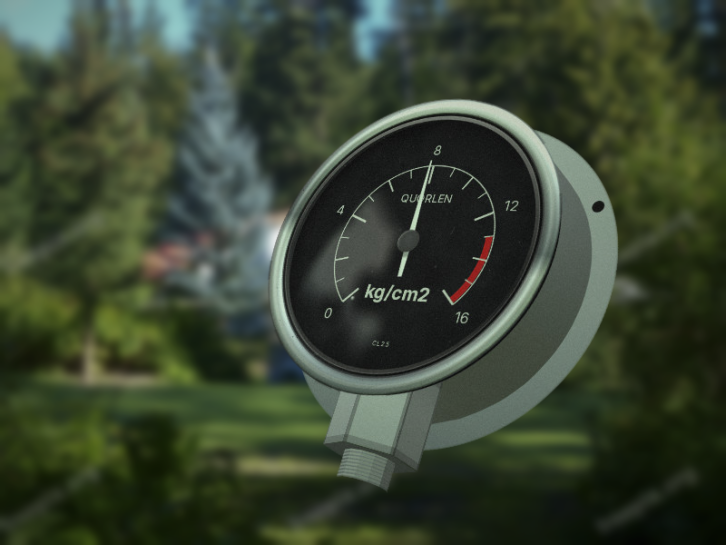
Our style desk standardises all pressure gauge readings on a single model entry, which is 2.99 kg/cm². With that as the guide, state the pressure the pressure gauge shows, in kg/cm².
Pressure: 8 kg/cm²
